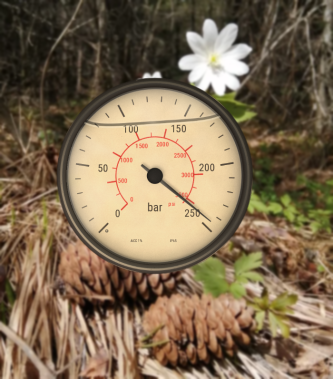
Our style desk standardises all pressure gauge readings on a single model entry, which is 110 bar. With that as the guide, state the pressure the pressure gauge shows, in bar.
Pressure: 245 bar
